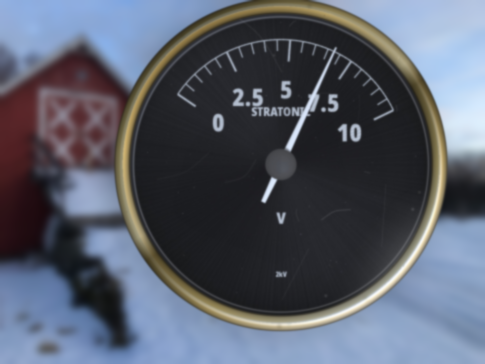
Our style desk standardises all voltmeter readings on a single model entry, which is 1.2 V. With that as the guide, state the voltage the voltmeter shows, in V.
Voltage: 6.75 V
